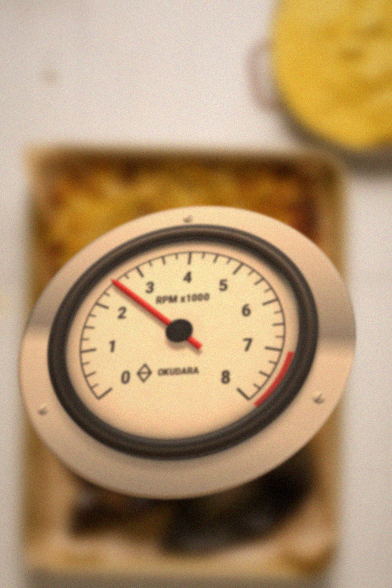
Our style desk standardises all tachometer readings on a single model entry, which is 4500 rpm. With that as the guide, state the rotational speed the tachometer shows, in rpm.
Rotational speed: 2500 rpm
